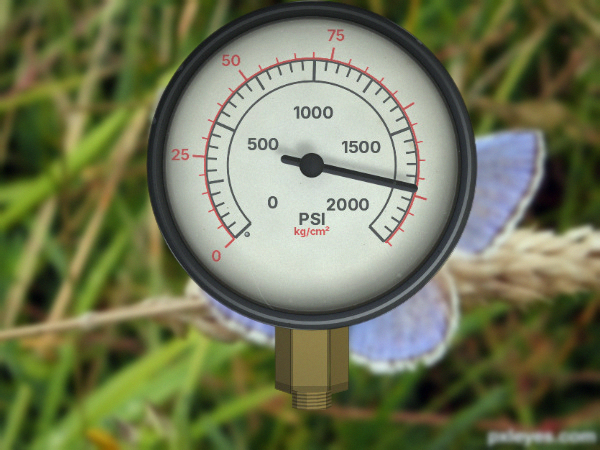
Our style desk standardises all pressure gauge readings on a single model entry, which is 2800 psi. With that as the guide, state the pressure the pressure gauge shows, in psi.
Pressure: 1750 psi
